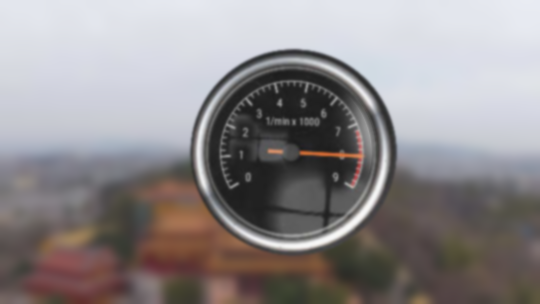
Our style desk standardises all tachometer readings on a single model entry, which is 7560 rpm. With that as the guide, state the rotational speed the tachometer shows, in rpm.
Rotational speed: 8000 rpm
